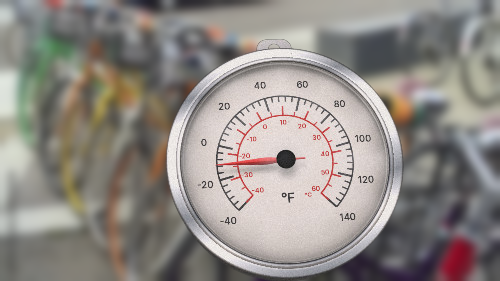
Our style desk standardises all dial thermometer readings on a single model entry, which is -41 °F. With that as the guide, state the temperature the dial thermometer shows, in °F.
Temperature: -12 °F
